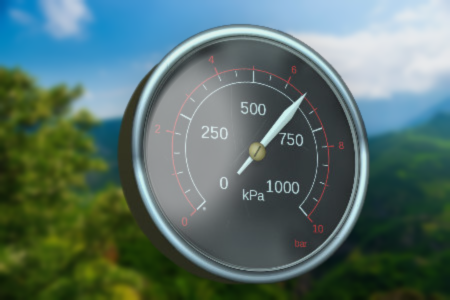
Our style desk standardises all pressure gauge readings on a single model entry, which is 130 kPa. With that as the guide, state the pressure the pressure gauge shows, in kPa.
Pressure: 650 kPa
